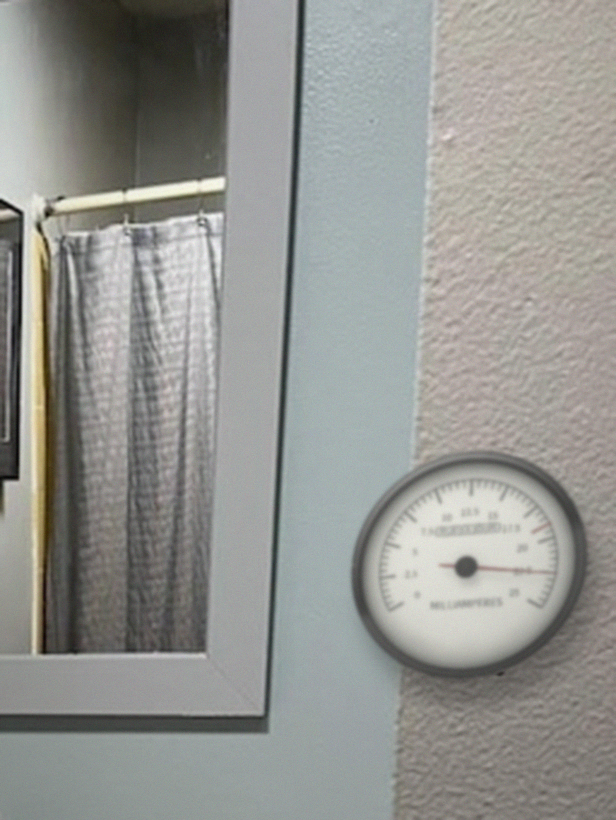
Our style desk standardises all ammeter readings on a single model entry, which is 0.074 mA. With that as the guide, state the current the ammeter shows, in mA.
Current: 22.5 mA
